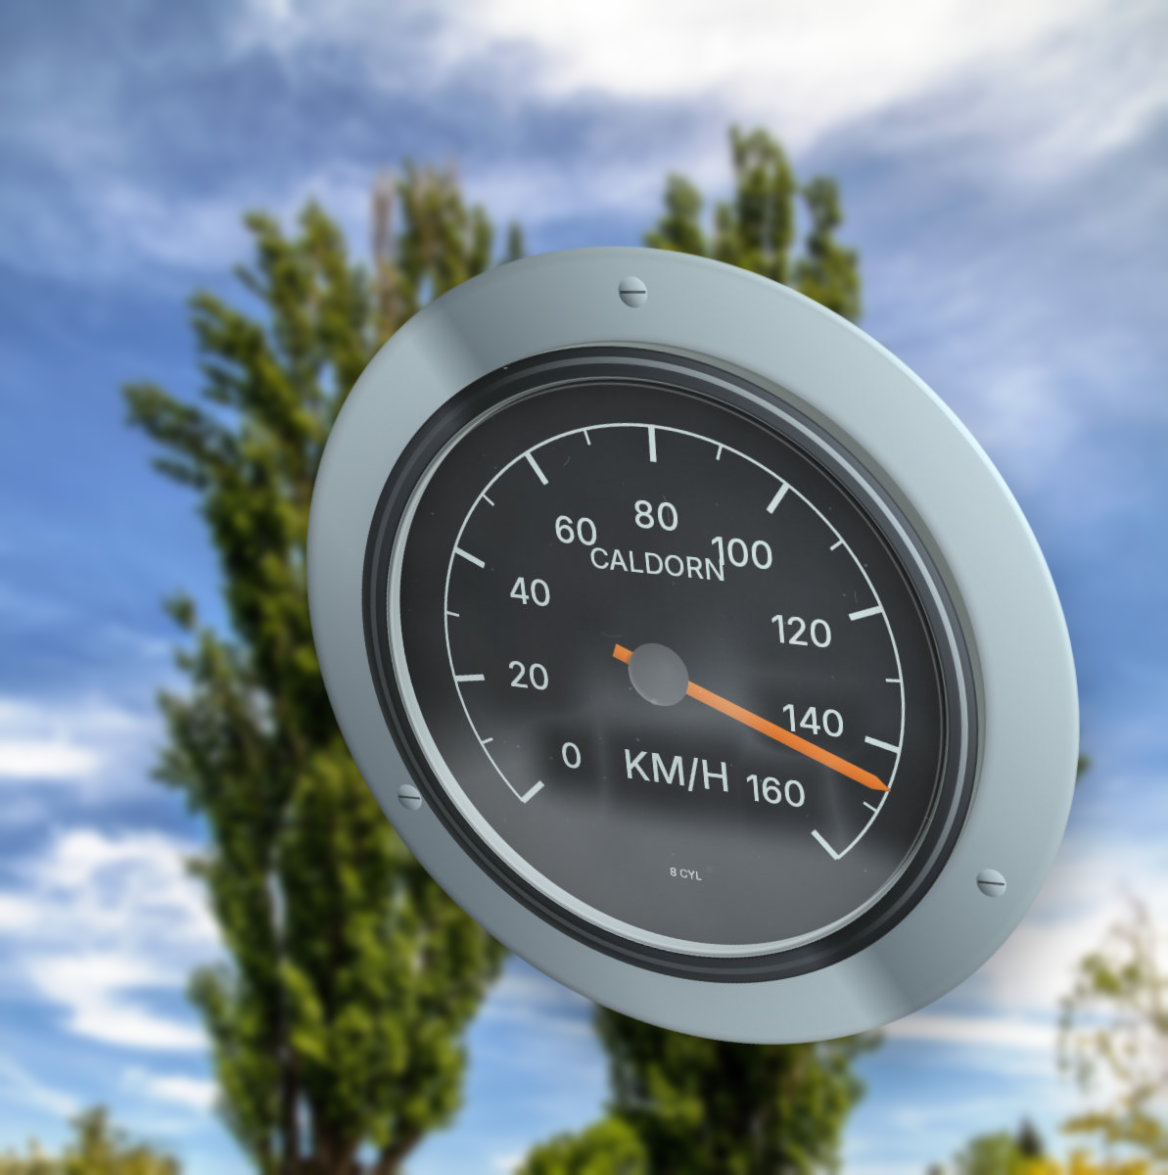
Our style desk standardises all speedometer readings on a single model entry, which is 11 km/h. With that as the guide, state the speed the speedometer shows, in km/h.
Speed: 145 km/h
